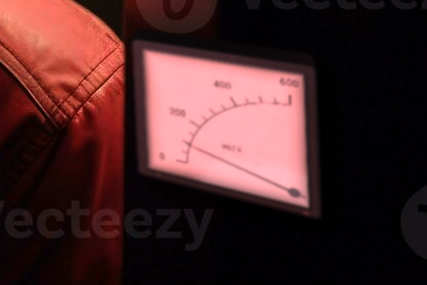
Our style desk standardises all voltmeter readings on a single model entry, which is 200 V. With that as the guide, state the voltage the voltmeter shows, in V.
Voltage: 100 V
